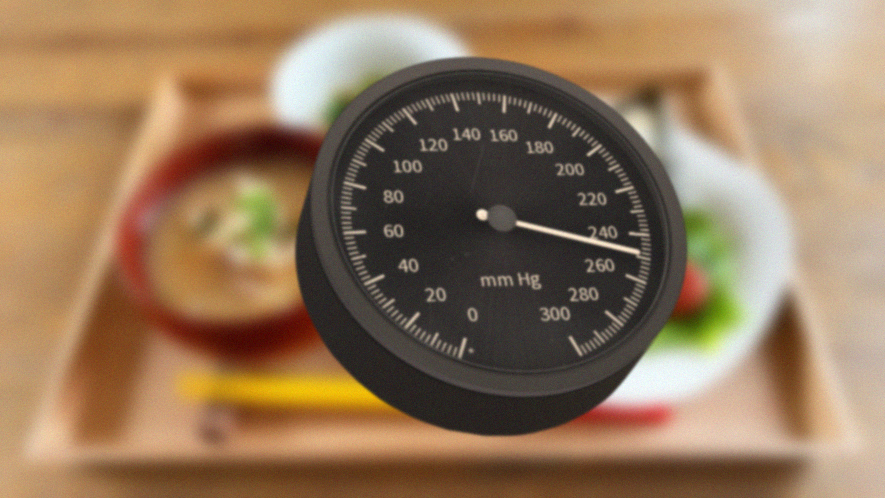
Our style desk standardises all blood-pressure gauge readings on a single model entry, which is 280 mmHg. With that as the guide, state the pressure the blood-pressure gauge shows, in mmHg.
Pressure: 250 mmHg
